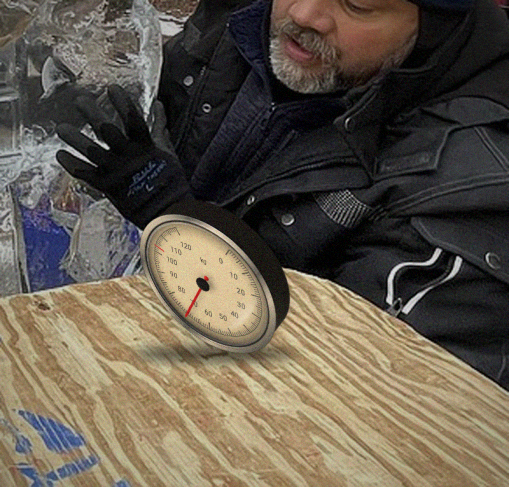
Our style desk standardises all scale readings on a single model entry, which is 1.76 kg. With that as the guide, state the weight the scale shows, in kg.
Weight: 70 kg
